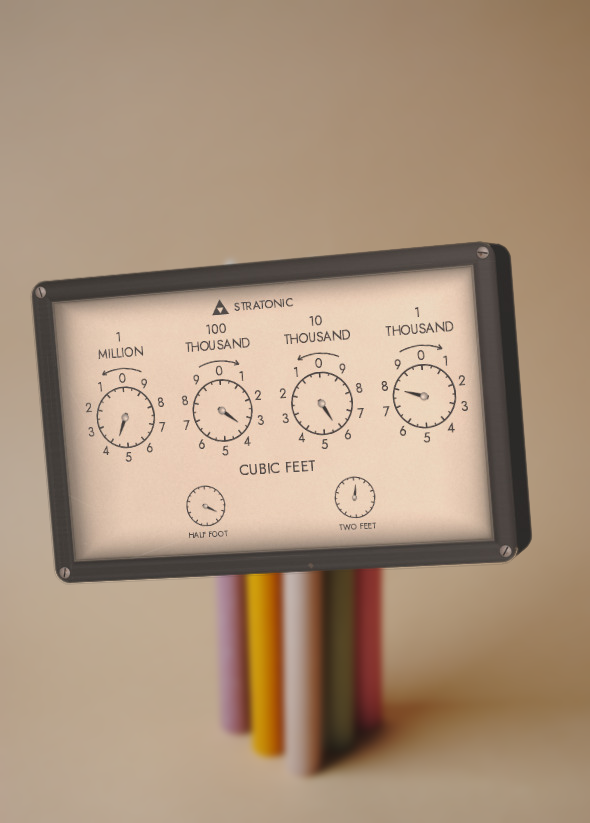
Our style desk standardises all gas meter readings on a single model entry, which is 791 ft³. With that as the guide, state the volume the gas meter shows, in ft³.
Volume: 435800 ft³
